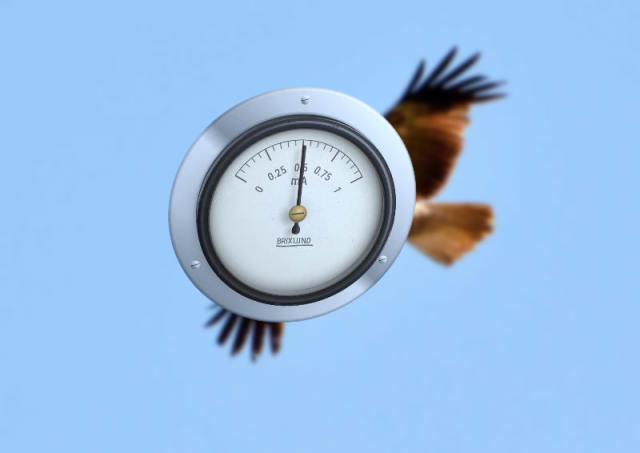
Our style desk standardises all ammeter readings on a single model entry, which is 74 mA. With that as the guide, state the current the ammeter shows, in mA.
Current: 0.5 mA
